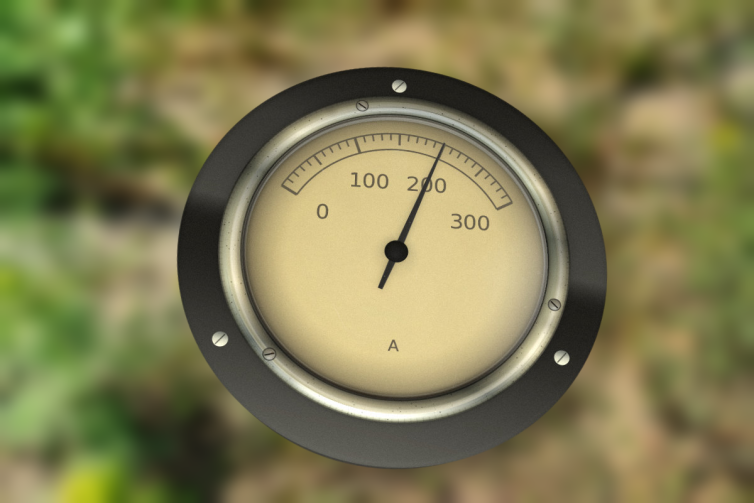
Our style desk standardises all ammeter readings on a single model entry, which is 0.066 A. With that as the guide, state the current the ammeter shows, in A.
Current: 200 A
